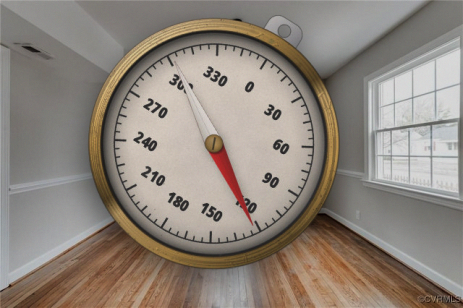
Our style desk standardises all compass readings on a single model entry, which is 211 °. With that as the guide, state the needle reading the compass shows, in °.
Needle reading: 122.5 °
